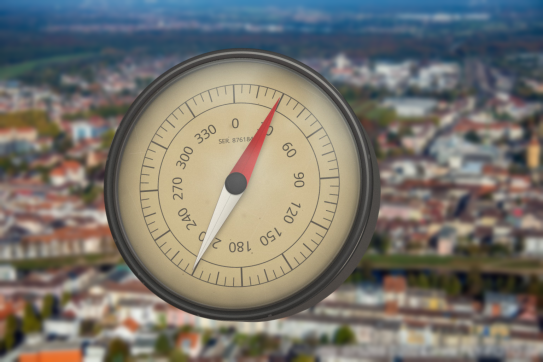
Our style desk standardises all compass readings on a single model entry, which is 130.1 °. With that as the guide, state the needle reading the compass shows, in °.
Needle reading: 30 °
